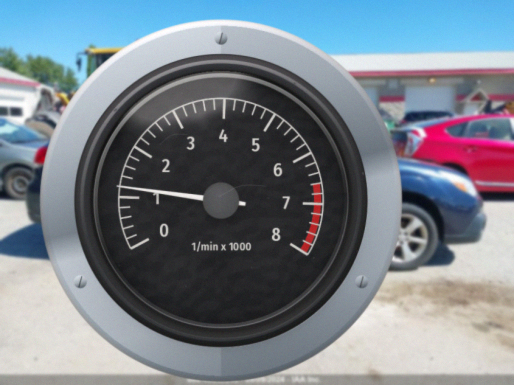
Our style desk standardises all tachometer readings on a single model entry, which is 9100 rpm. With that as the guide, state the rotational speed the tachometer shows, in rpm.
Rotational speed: 1200 rpm
